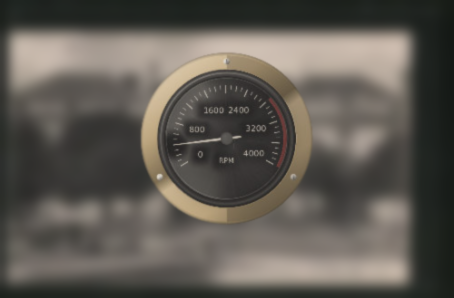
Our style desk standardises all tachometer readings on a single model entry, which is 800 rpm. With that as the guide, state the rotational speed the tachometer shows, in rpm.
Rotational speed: 400 rpm
